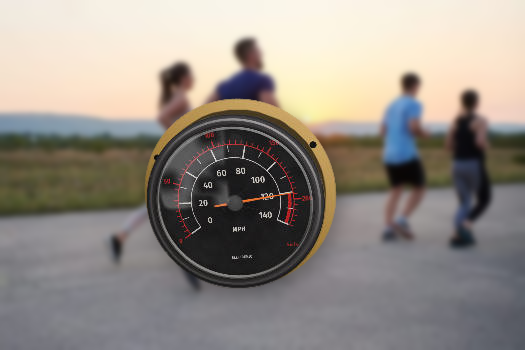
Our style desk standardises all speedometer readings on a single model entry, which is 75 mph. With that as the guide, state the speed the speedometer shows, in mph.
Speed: 120 mph
